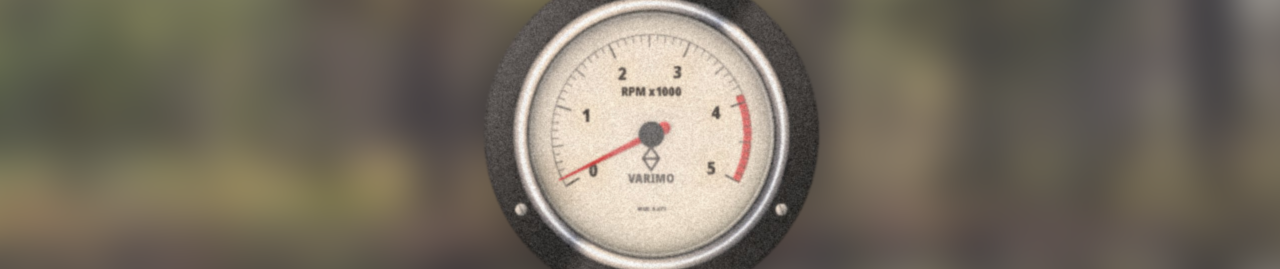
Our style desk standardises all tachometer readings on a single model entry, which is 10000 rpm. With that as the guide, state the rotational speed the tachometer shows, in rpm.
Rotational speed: 100 rpm
